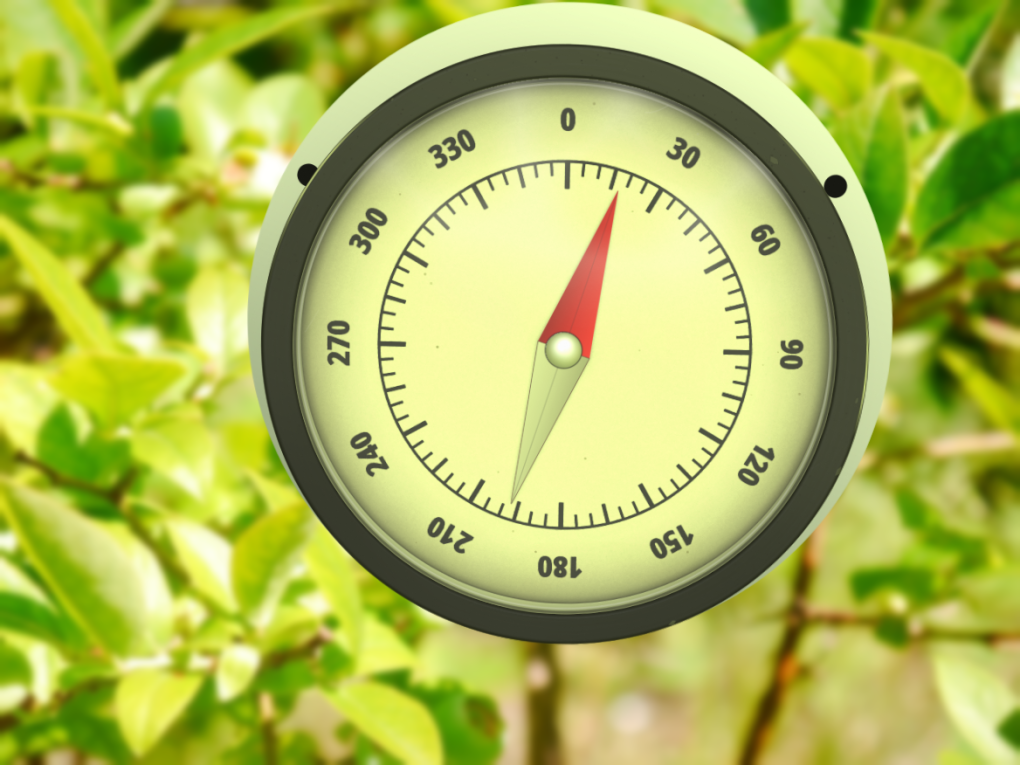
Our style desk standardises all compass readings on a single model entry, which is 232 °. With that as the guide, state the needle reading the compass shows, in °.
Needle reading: 17.5 °
